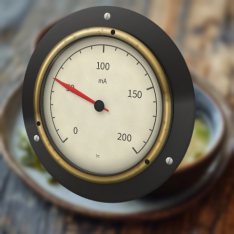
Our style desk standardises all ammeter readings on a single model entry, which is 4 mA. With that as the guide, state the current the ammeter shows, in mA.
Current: 50 mA
